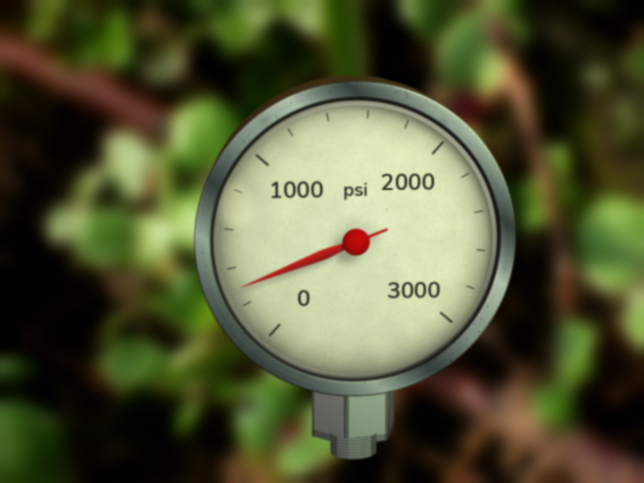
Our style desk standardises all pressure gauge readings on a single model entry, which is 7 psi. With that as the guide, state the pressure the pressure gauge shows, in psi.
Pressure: 300 psi
